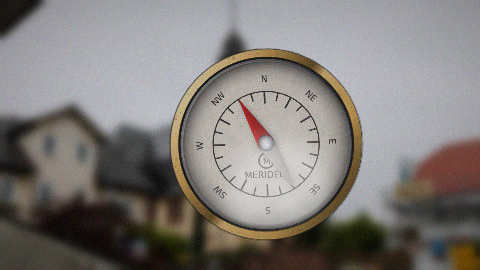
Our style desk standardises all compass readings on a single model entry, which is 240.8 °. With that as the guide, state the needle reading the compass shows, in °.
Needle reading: 330 °
